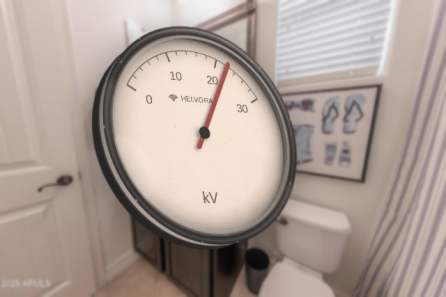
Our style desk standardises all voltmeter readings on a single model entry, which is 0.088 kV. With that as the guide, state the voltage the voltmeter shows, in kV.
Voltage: 22 kV
